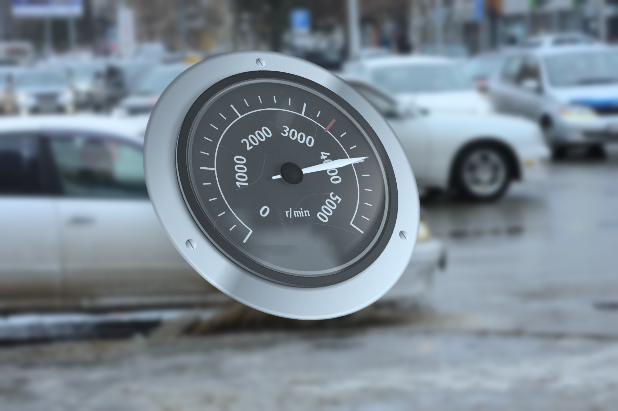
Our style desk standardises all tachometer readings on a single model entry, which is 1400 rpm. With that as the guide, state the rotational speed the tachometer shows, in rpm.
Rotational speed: 4000 rpm
